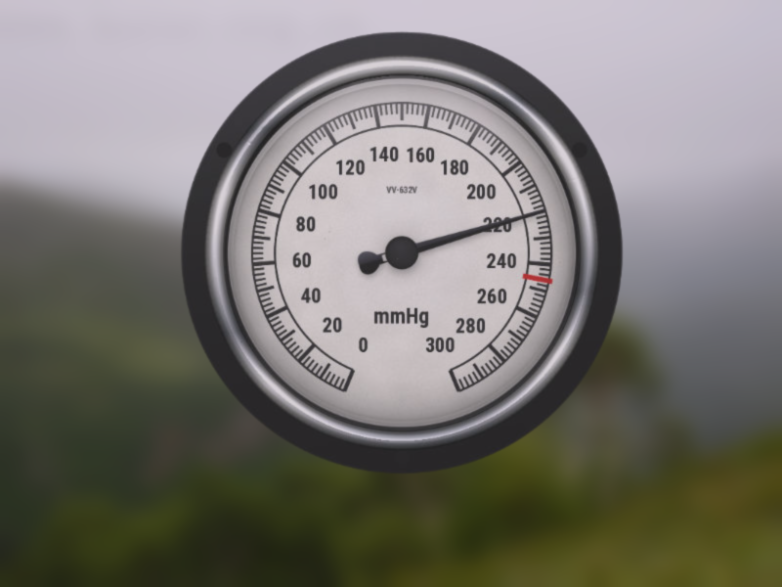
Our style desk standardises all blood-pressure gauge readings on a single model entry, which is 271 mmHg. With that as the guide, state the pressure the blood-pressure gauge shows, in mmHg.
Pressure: 220 mmHg
